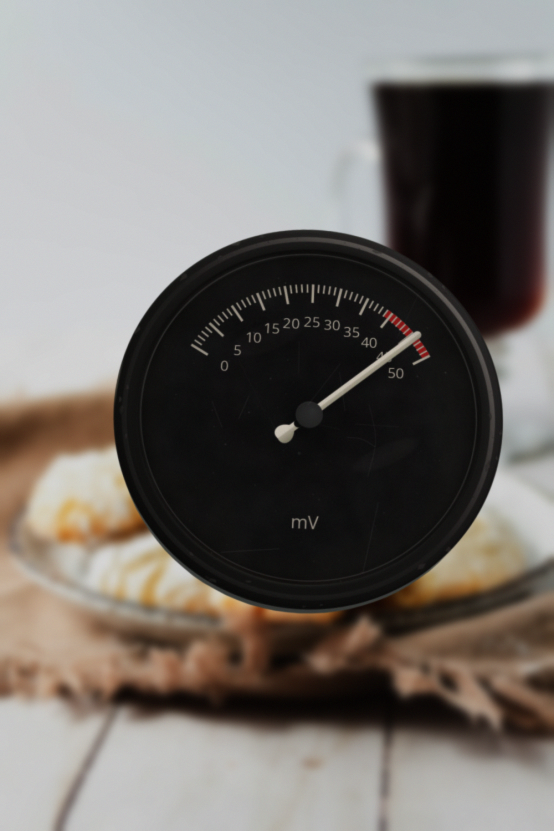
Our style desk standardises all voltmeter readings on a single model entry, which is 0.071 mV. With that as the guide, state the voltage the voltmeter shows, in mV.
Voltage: 46 mV
